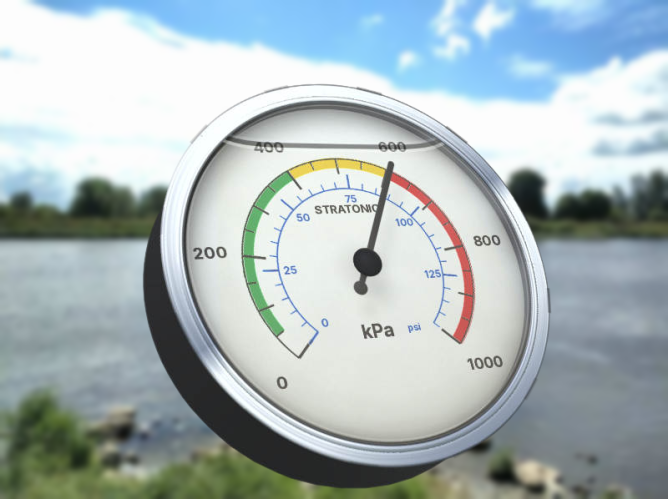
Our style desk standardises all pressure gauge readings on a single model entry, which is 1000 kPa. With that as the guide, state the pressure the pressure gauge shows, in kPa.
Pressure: 600 kPa
